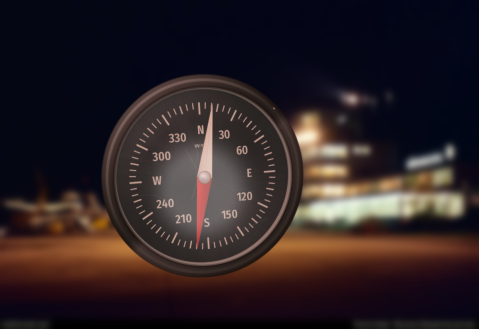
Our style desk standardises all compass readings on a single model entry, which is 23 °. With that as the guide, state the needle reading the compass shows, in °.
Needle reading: 190 °
